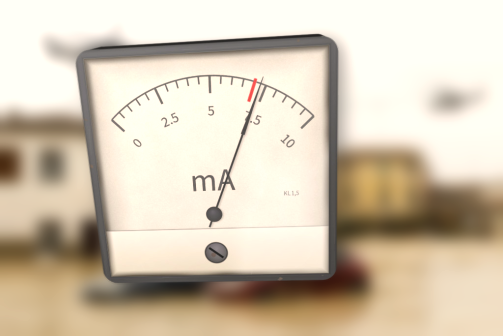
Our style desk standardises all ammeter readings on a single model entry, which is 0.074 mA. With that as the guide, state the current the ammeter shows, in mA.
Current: 7.25 mA
